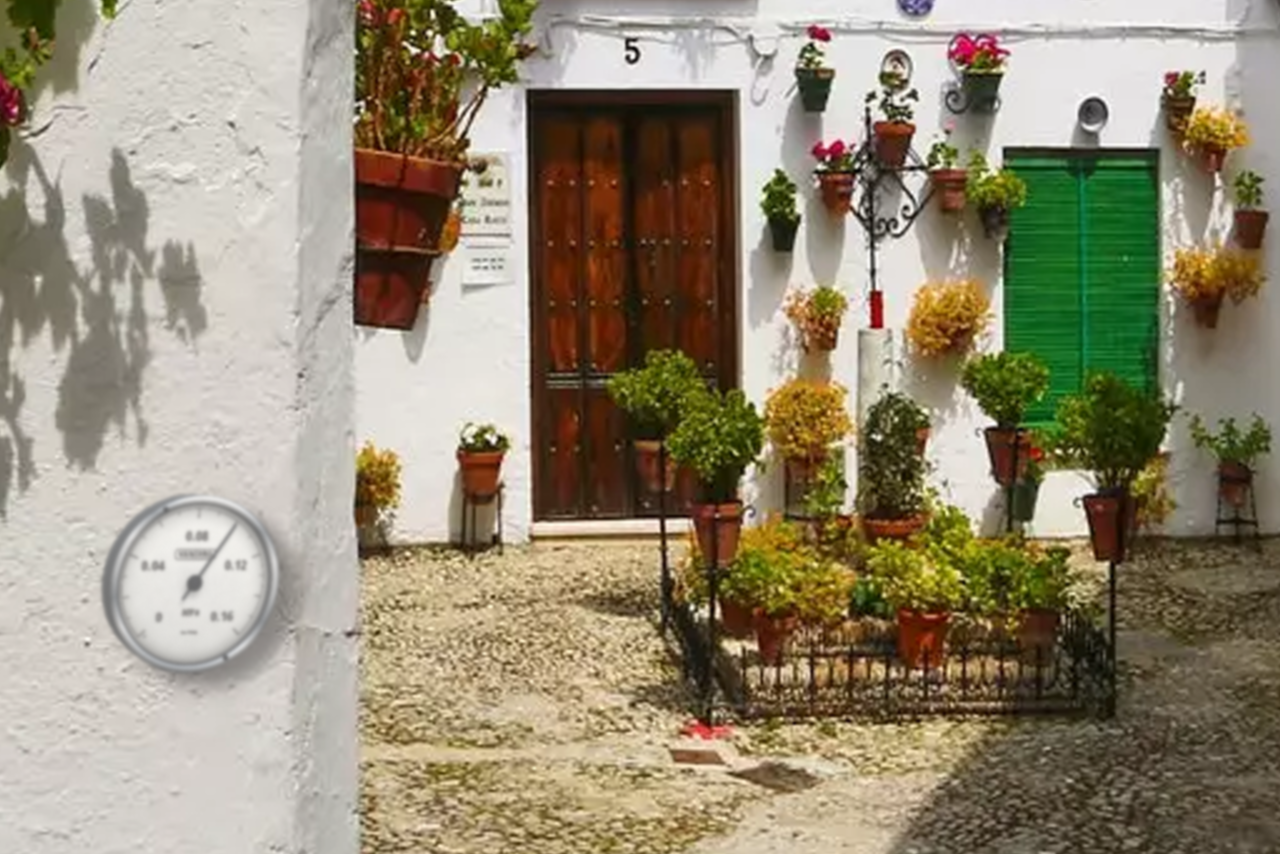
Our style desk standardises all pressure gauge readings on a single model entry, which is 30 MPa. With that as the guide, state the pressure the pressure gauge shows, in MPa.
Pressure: 0.1 MPa
